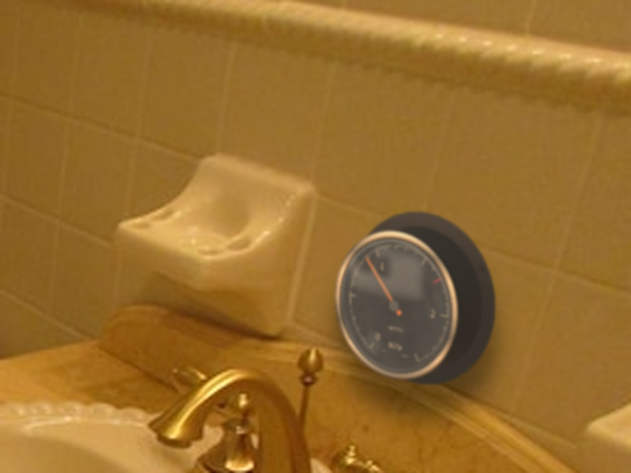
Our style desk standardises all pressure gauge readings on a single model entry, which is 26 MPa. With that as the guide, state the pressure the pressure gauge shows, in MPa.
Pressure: 0.9 MPa
